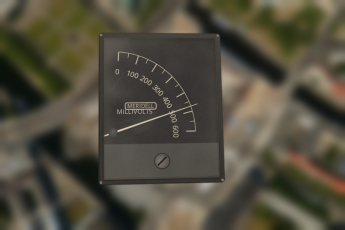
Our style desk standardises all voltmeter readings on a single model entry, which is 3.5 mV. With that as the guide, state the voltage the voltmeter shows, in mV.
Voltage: 475 mV
